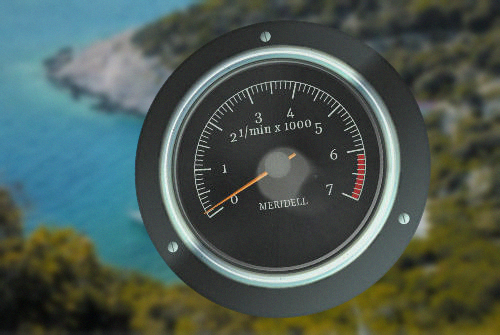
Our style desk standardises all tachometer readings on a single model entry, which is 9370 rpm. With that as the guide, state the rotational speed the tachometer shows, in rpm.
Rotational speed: 100 rpm
